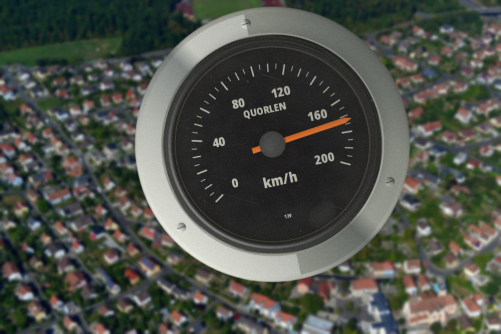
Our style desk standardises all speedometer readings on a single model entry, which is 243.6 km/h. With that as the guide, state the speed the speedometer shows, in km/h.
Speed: 172.5 km/h
